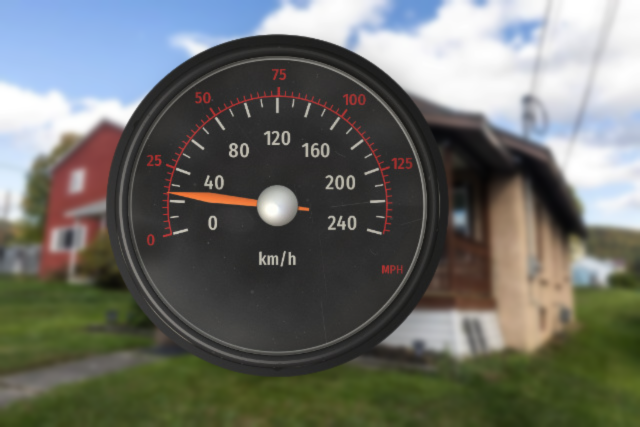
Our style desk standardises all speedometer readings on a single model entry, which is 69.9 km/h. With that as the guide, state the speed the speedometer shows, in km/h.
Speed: 25 km/h
